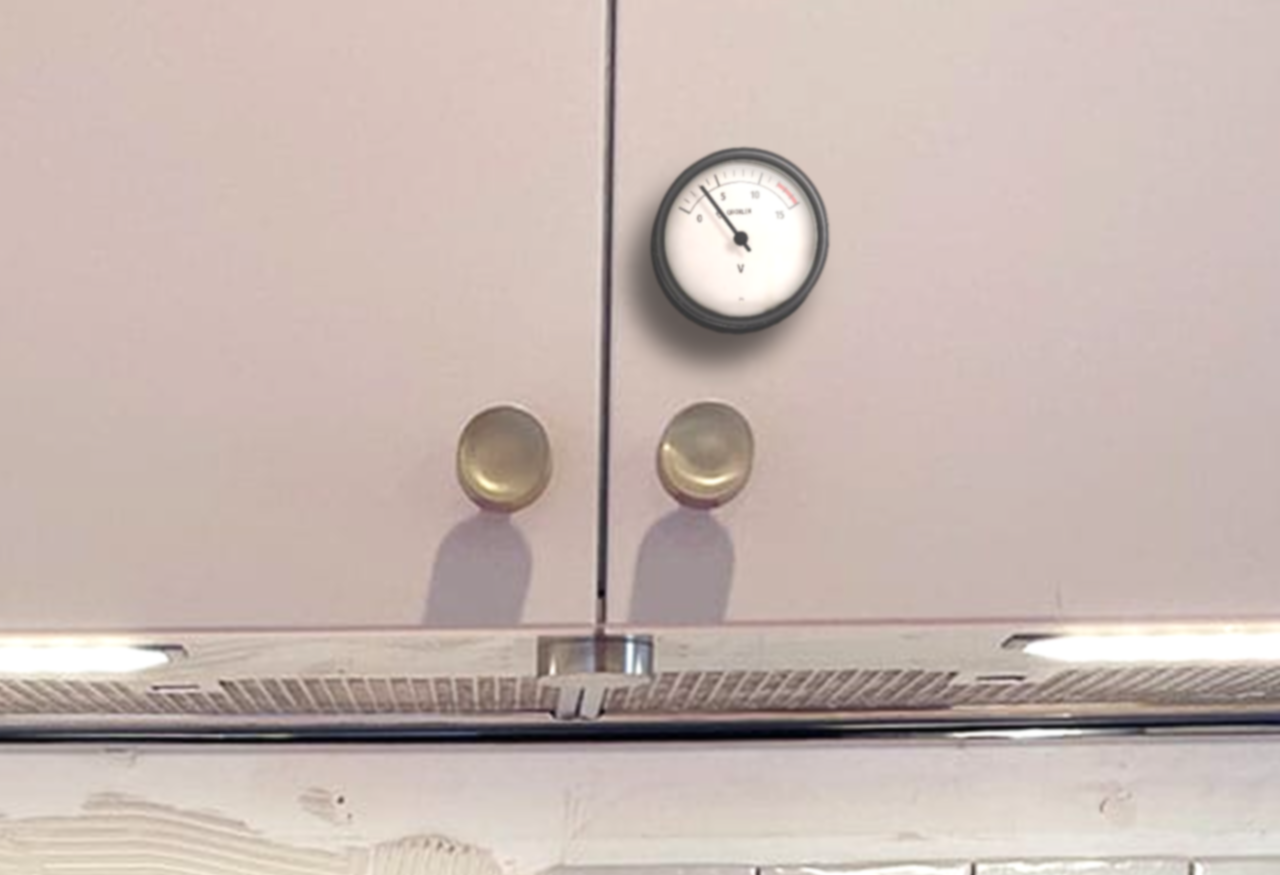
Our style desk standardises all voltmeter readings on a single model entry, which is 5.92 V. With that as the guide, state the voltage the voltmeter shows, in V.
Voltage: 3 V
